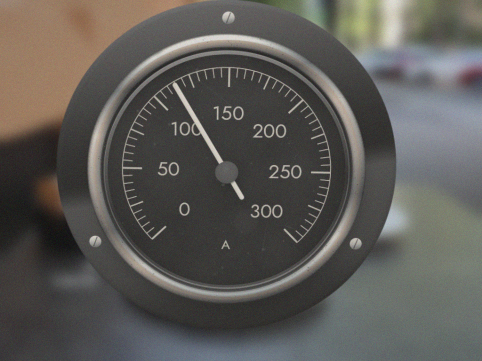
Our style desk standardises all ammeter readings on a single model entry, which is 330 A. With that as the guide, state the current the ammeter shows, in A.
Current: 115 A
